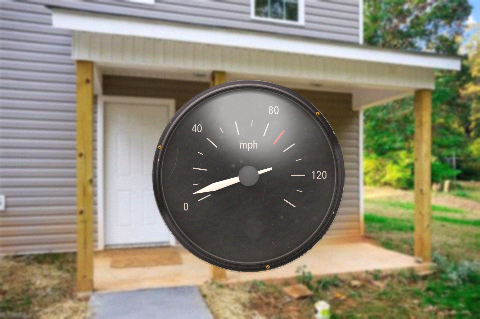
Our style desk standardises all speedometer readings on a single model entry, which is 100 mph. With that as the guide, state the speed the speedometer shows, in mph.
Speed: 5 mph
